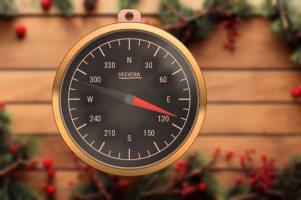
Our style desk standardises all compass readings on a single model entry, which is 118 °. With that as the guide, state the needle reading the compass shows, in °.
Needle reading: 110 °
